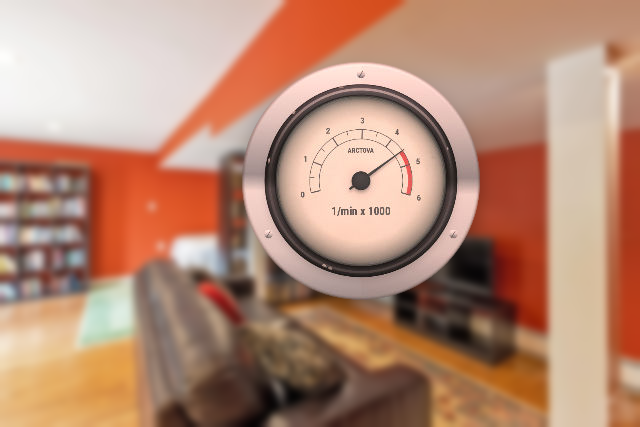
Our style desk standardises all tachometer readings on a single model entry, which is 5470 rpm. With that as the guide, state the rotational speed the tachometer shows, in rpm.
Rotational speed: 4500 rpm
